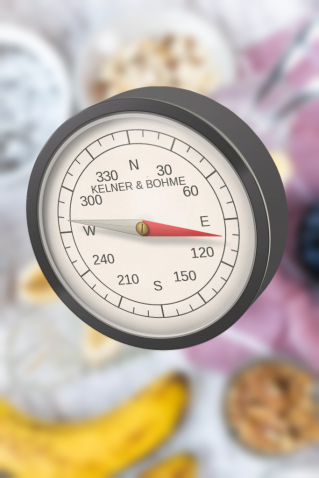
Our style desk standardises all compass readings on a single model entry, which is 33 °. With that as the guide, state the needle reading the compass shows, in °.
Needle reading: 100 °
